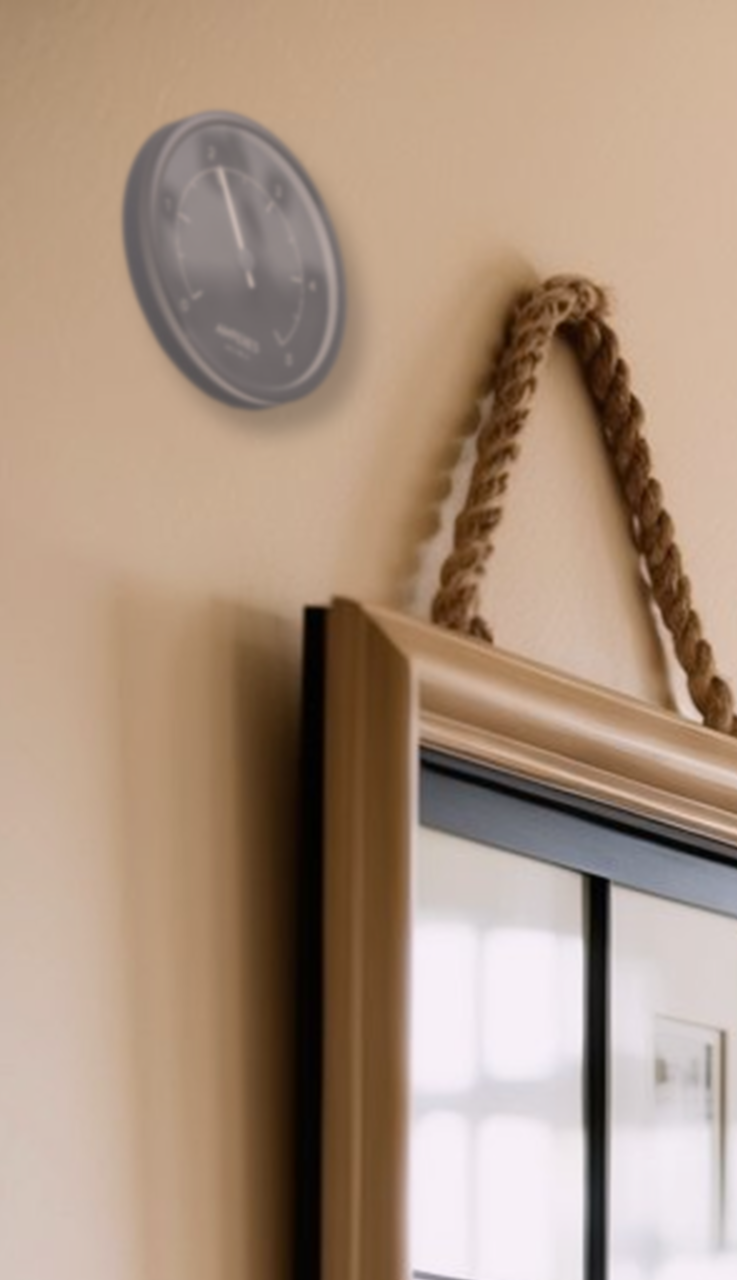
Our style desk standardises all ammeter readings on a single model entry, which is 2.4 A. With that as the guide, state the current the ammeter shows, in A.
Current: 2 A
